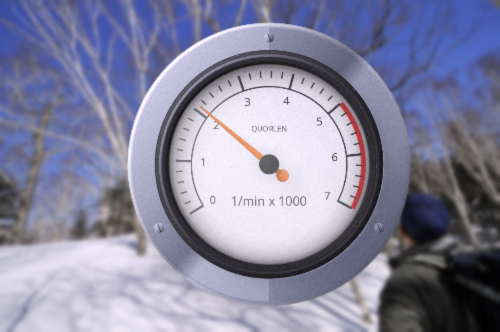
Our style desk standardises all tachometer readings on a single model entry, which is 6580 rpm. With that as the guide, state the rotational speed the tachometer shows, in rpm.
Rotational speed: 2100 rpm
